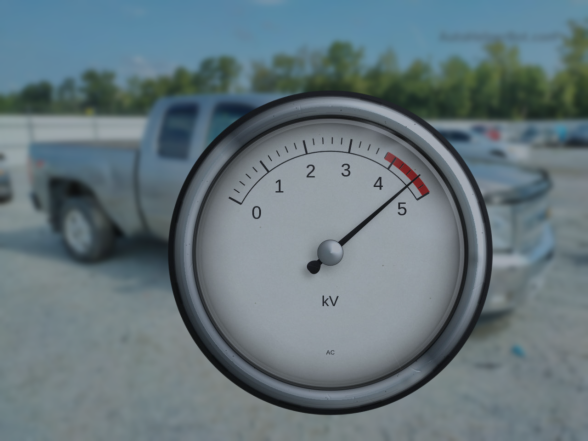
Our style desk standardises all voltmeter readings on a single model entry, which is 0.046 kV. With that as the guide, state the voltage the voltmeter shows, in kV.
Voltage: 4.6 kV
